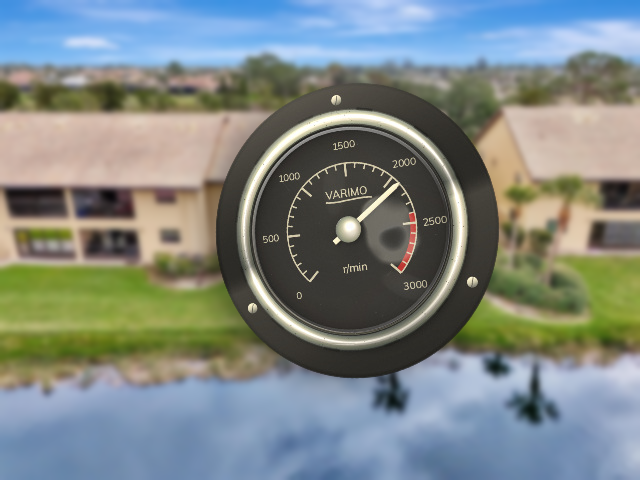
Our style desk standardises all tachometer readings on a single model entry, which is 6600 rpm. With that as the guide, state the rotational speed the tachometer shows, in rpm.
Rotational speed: 2100 rpm
